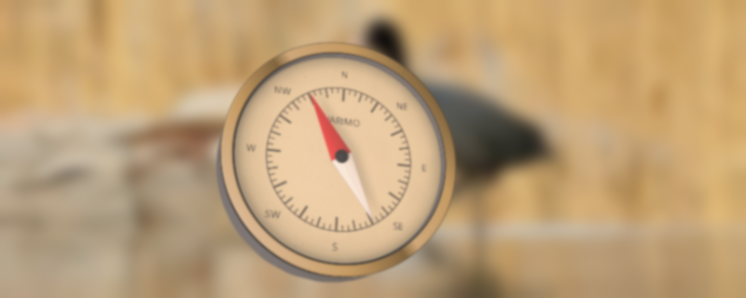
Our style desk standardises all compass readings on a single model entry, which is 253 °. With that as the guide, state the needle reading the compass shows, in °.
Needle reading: 330 °
